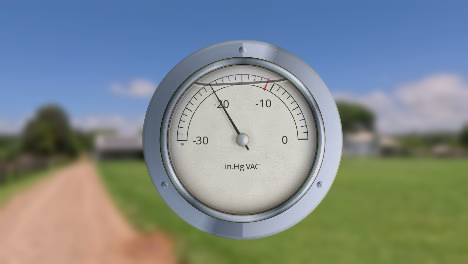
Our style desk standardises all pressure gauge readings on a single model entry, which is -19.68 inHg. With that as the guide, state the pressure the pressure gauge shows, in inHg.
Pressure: -20 inHg
